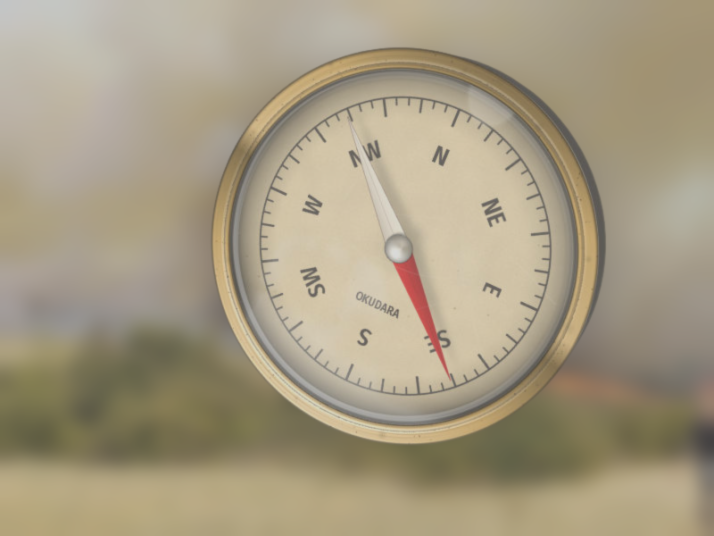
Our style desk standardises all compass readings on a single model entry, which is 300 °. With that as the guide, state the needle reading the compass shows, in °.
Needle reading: 135 °
